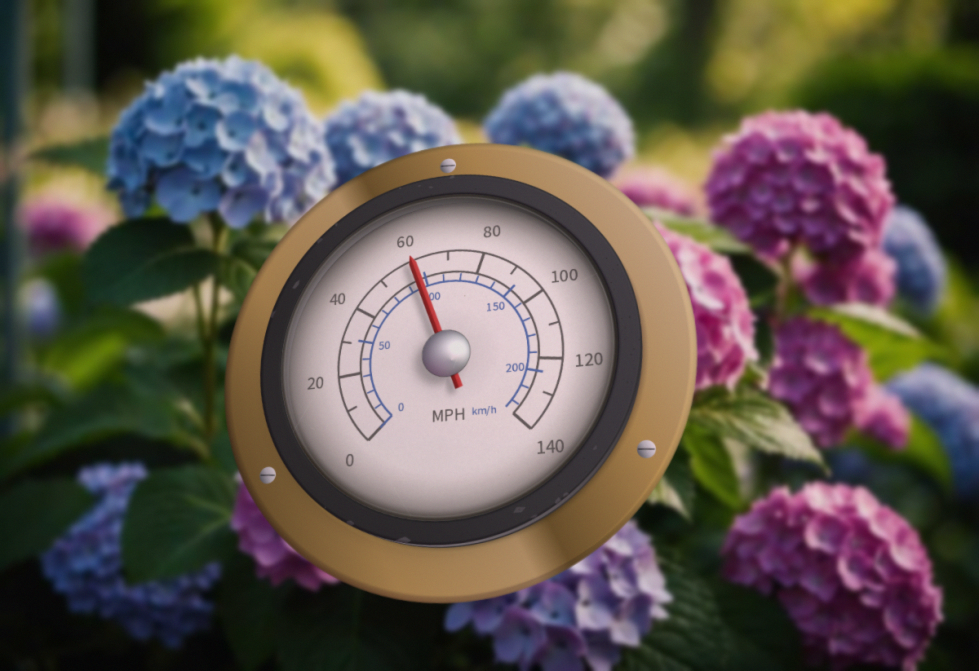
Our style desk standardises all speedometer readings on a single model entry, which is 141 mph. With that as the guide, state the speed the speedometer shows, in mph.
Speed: 60 mph
